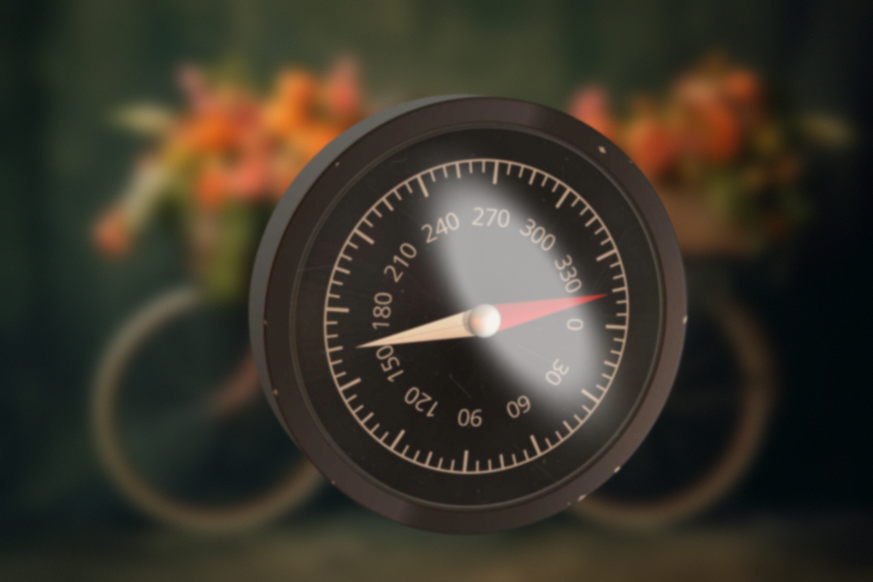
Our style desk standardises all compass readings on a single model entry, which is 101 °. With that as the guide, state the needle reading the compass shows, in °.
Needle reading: 345 °
